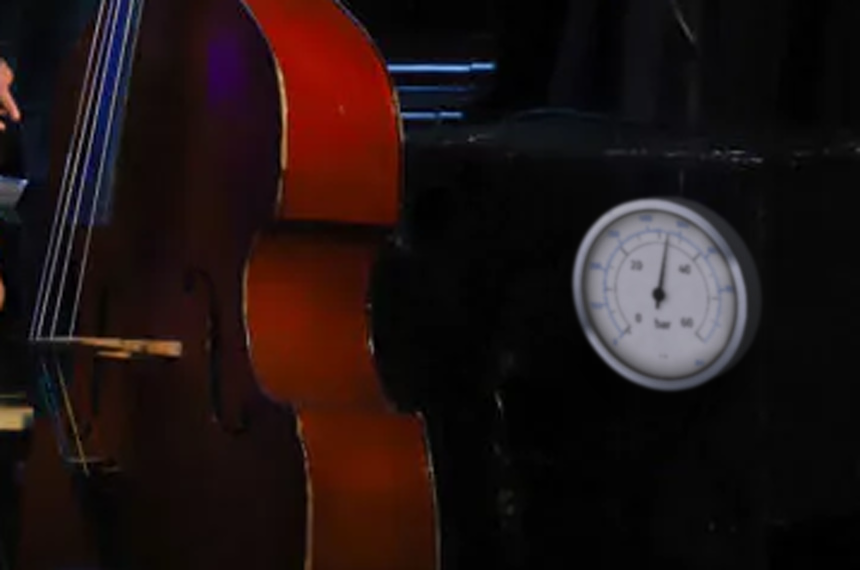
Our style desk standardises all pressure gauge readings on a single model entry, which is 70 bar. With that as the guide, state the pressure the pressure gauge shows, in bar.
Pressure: 32.5 bar
